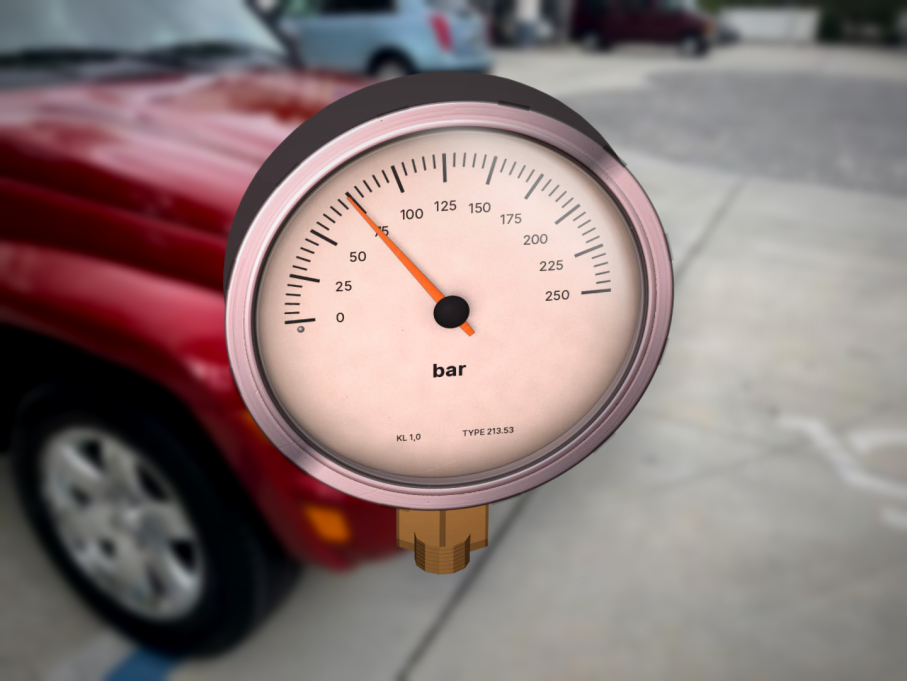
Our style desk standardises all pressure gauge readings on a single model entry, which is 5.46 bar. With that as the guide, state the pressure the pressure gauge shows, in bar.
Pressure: 75 bar
